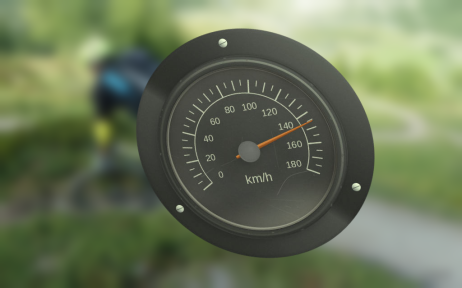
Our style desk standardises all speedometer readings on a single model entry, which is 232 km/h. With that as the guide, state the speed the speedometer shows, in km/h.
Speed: 145 km/h
